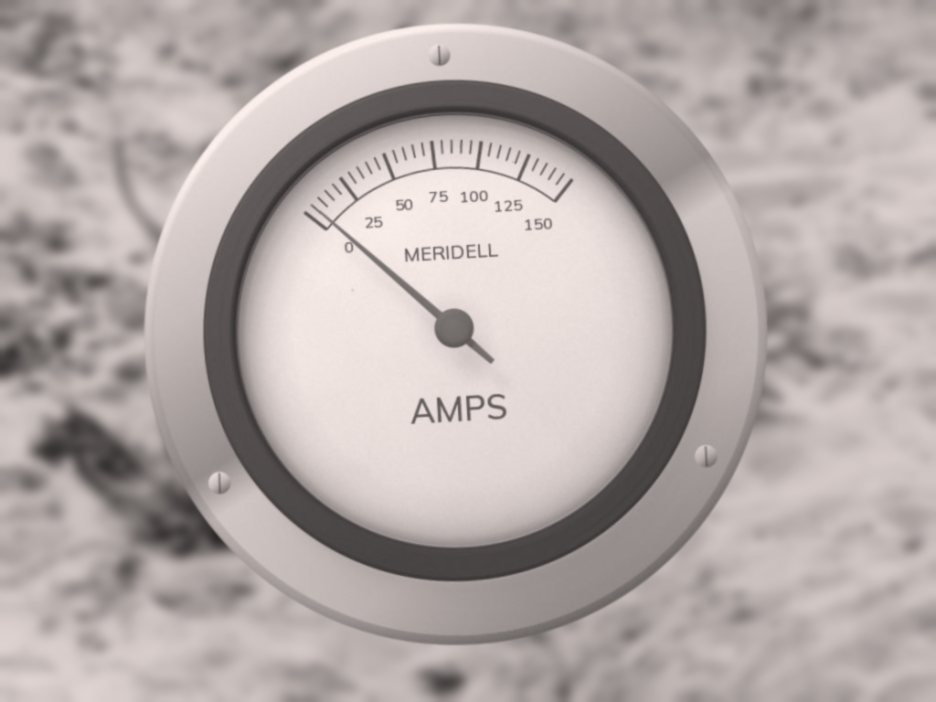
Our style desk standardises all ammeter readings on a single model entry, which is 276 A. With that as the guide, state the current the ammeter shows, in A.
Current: 5 A
